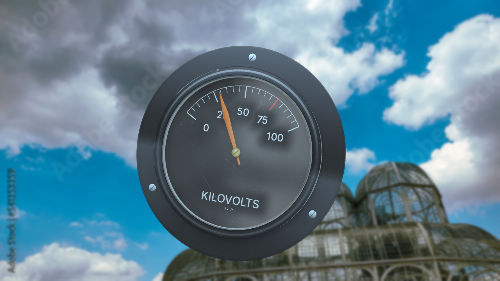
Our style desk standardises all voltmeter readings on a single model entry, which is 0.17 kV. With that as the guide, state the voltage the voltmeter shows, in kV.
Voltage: 30 kV
